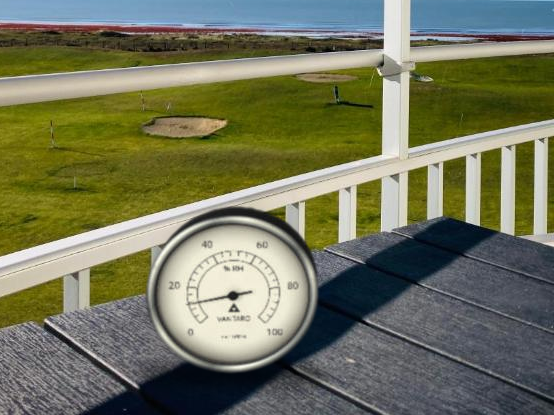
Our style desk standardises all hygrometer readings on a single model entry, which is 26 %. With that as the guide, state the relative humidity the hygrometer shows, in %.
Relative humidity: 12 %
